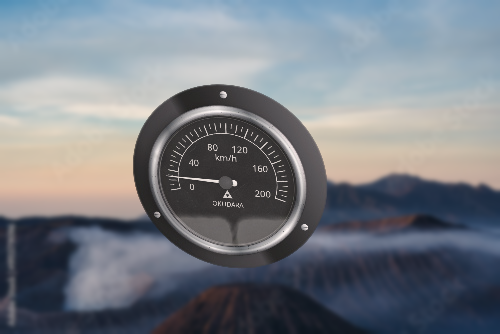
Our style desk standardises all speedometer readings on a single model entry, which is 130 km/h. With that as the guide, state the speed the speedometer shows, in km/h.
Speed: 15 km/h
